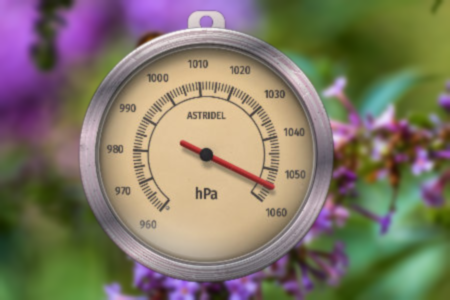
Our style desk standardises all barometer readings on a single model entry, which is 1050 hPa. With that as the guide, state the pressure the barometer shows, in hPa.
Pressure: 1055 hPa
